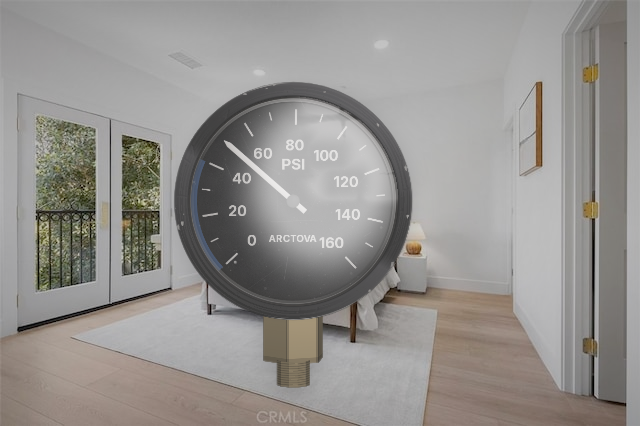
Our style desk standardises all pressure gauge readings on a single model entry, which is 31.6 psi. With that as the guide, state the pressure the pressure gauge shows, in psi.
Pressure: 50 psi
